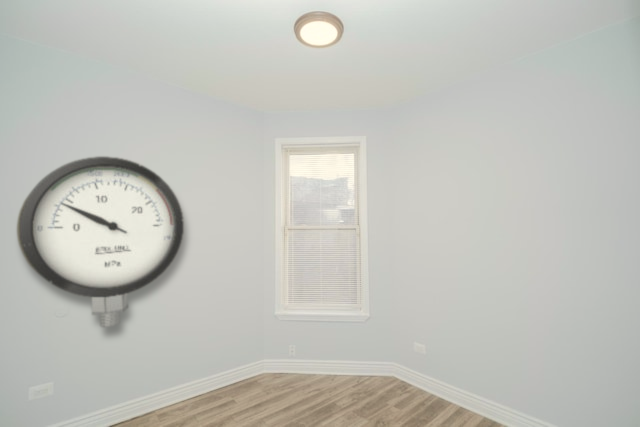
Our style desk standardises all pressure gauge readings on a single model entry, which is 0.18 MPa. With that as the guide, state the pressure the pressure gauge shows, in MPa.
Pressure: 4 MPa
